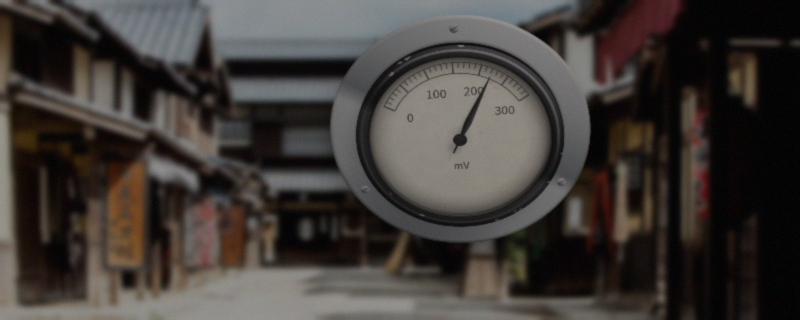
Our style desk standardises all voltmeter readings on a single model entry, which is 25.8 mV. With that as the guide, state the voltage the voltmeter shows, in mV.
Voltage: 220 mV
